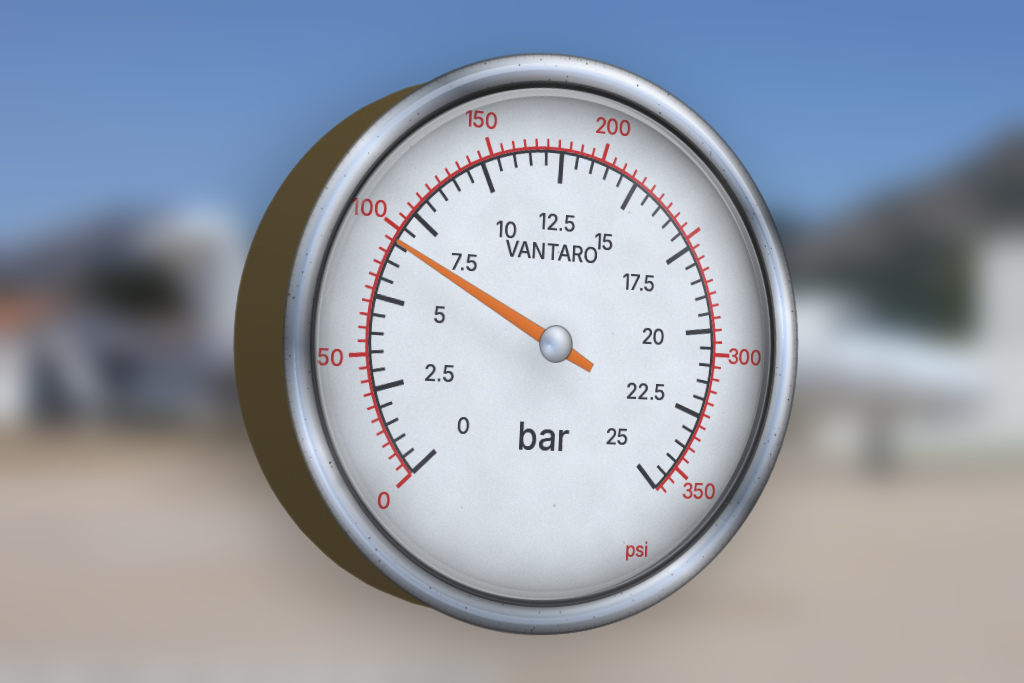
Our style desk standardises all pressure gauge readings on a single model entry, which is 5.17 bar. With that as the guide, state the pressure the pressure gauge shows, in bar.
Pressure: 6.5 bar
